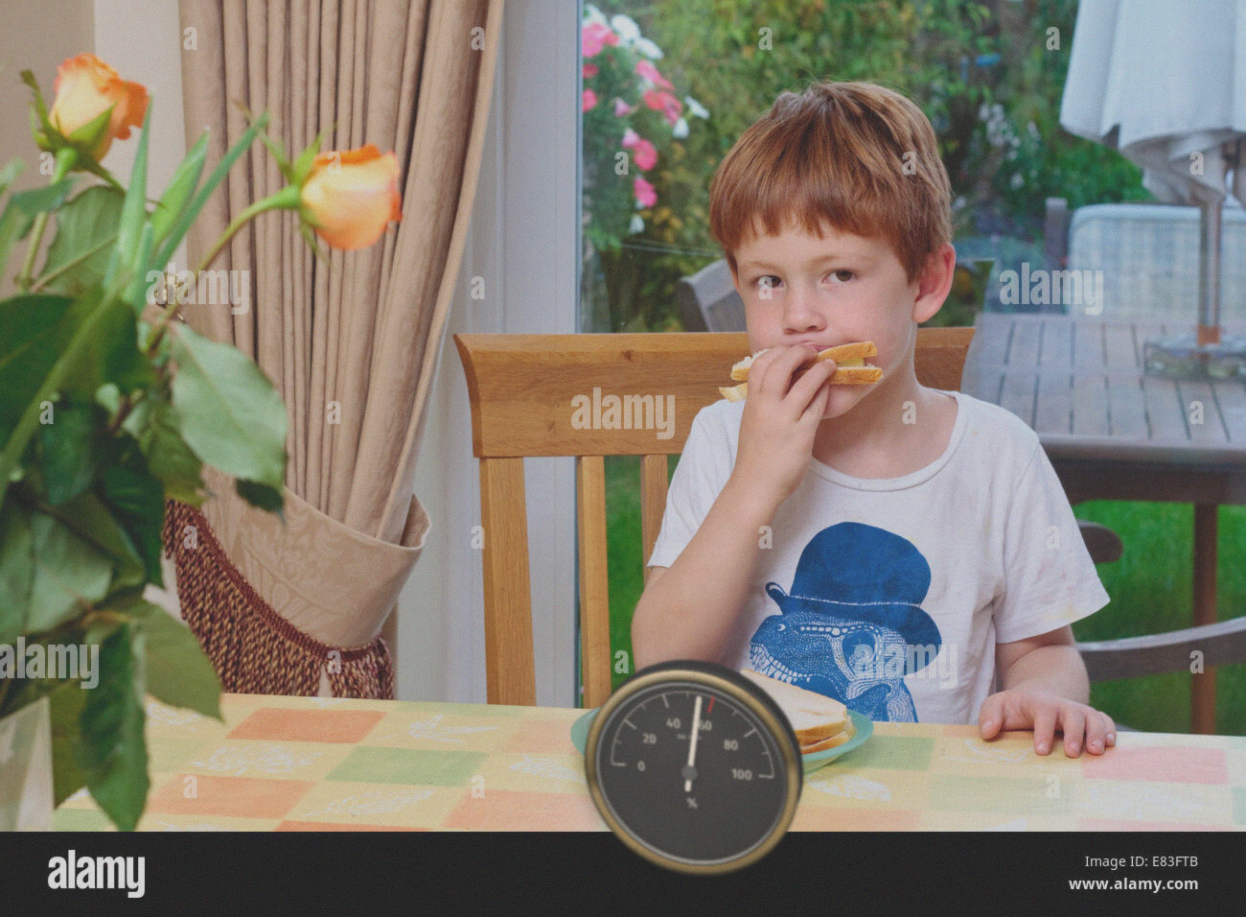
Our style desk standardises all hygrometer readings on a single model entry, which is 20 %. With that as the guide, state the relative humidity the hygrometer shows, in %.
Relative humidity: 55 %
